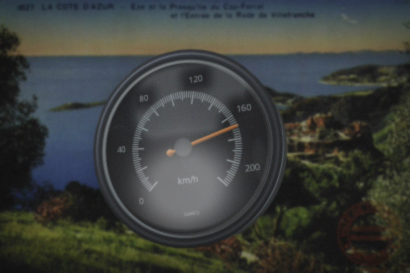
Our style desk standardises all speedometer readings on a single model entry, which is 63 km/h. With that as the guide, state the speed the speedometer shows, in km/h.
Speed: 170 km/h
